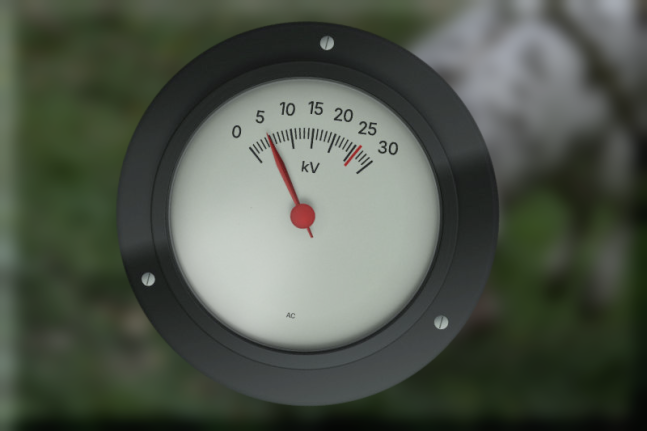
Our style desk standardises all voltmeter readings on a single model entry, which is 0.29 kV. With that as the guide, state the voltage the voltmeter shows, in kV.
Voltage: 5 kV
